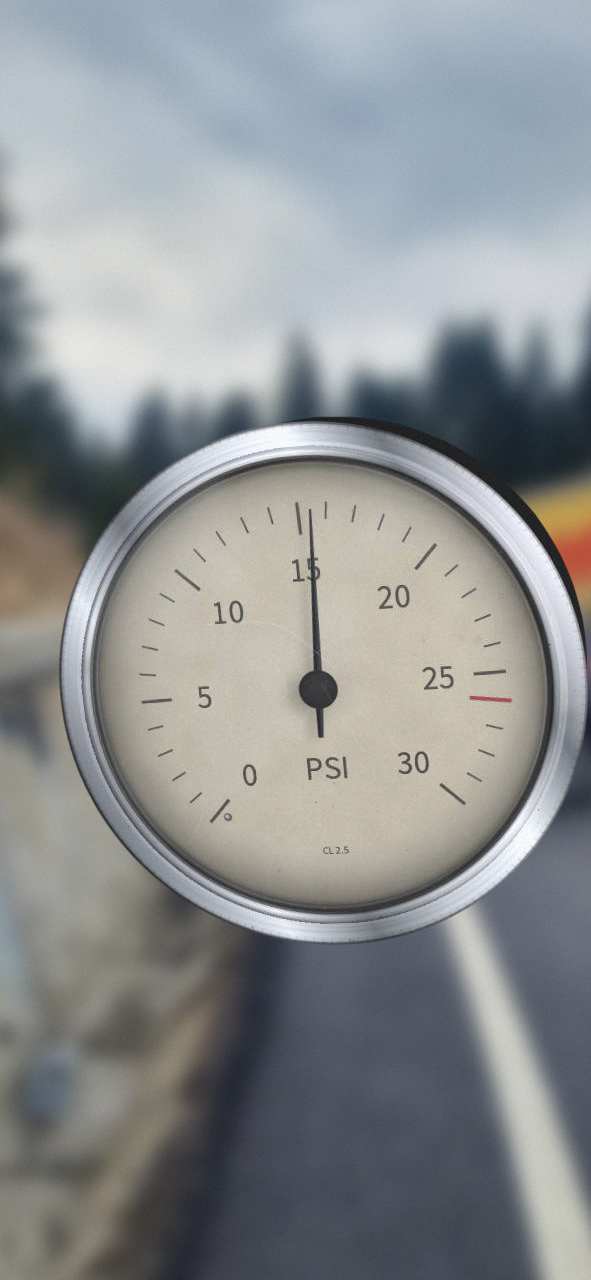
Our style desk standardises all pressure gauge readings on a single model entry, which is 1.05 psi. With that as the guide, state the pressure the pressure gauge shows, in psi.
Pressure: 15.5 psi
